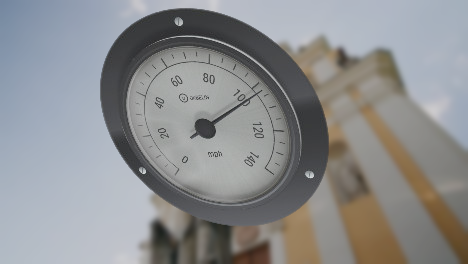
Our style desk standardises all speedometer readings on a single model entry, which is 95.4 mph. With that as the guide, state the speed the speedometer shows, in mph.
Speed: 102.5 mph
